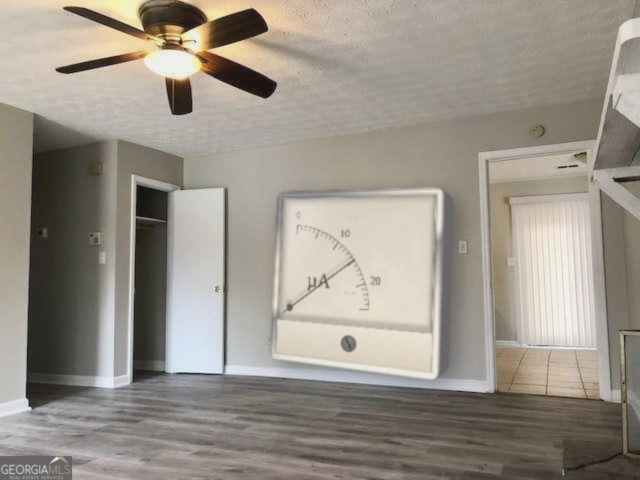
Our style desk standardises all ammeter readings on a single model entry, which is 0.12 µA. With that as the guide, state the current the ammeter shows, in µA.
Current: 15 µA
